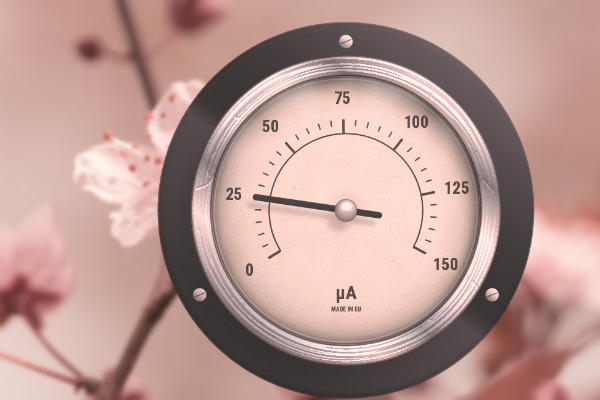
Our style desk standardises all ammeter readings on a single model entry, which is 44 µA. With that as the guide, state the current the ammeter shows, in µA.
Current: 25 µA
